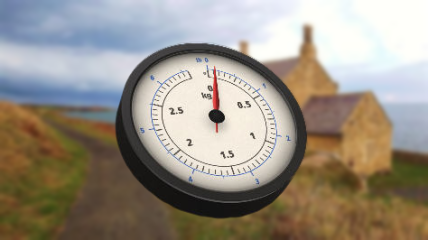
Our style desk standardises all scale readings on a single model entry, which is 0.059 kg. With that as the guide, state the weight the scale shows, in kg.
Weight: 0.05 kg
